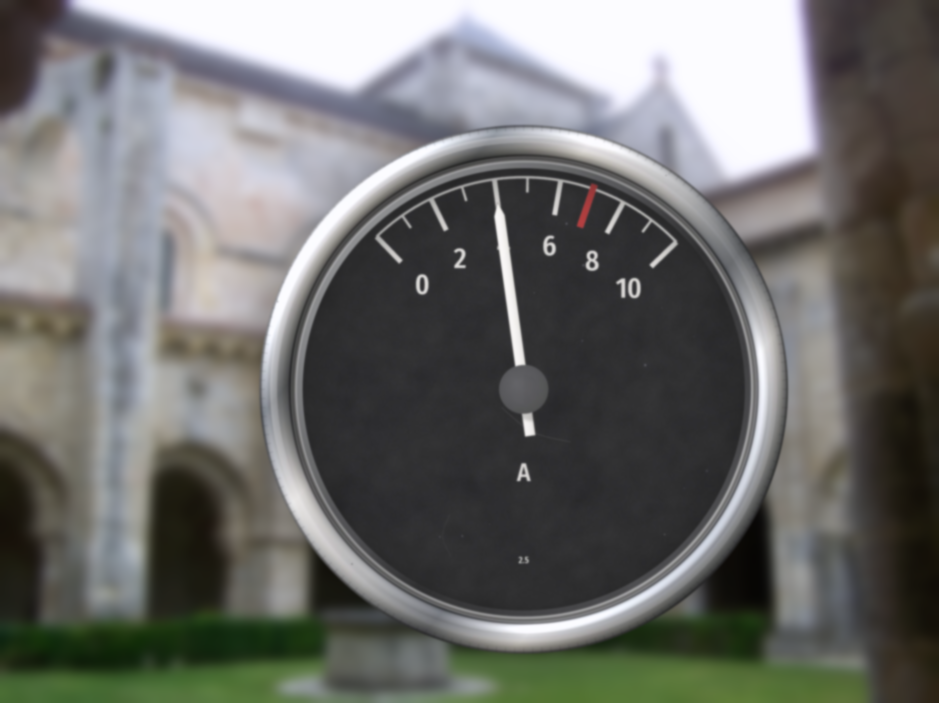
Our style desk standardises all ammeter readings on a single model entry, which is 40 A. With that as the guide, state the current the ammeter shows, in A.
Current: 4 A
